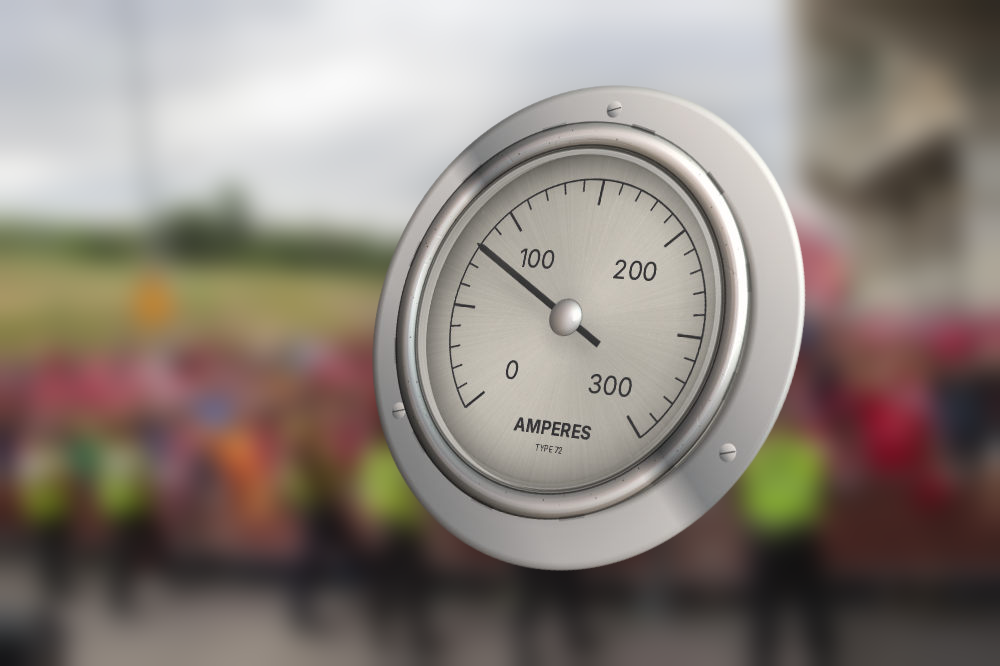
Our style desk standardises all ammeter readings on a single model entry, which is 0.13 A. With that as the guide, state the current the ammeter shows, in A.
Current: 80 A
